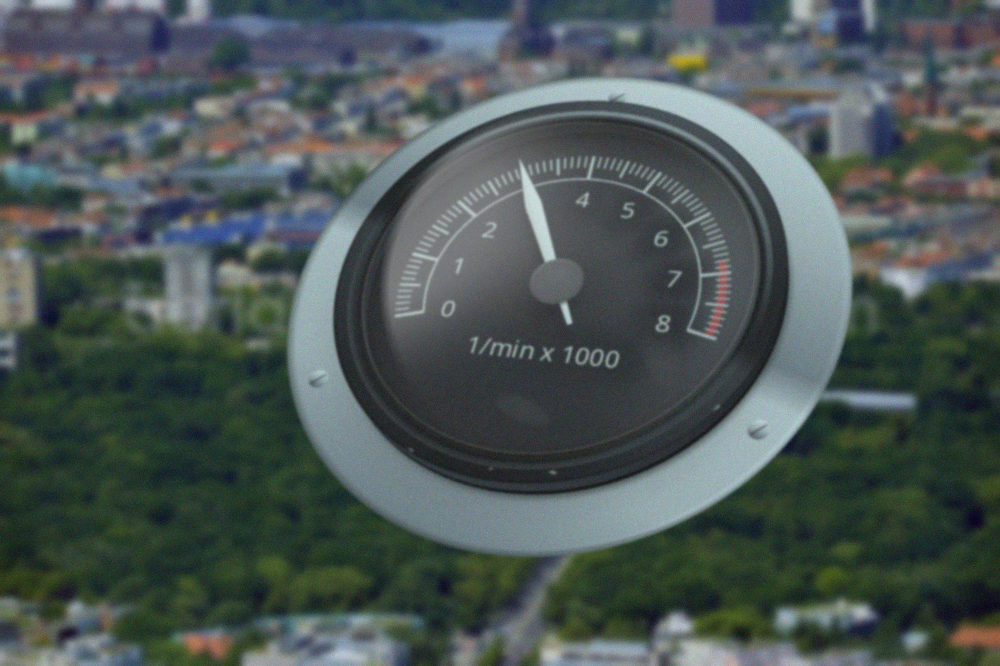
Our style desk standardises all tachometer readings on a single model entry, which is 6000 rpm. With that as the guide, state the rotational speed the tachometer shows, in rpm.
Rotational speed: 3000 rpm
